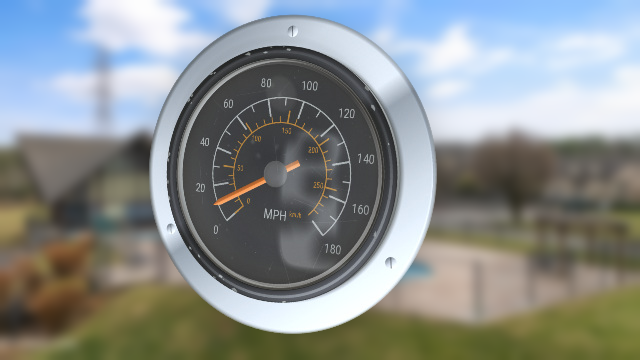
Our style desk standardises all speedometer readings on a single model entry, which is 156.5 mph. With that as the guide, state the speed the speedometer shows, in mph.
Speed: 10 mph
